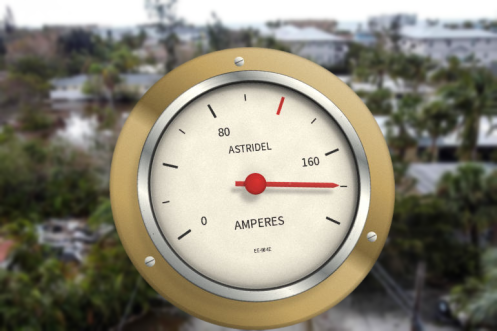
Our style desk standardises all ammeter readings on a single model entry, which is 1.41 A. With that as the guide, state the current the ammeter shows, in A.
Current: 180 A
